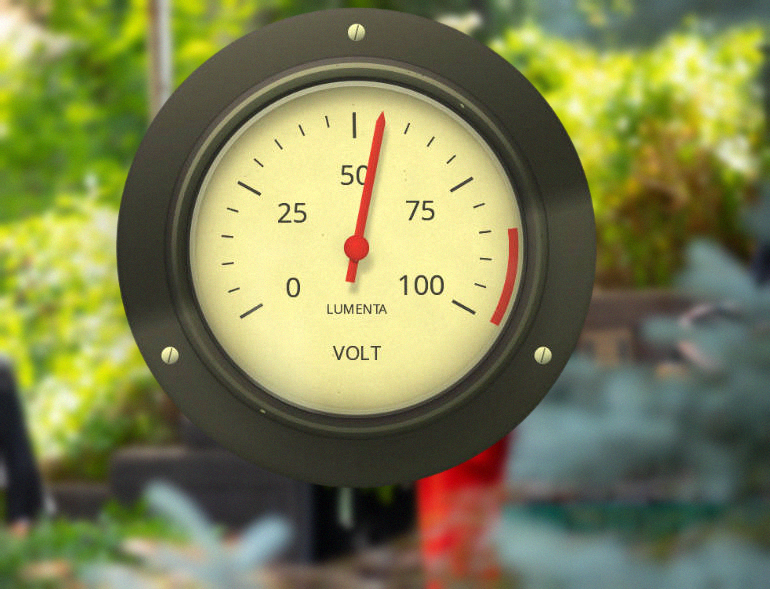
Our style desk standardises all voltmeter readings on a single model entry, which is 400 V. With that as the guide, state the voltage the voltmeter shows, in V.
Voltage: 55 V
